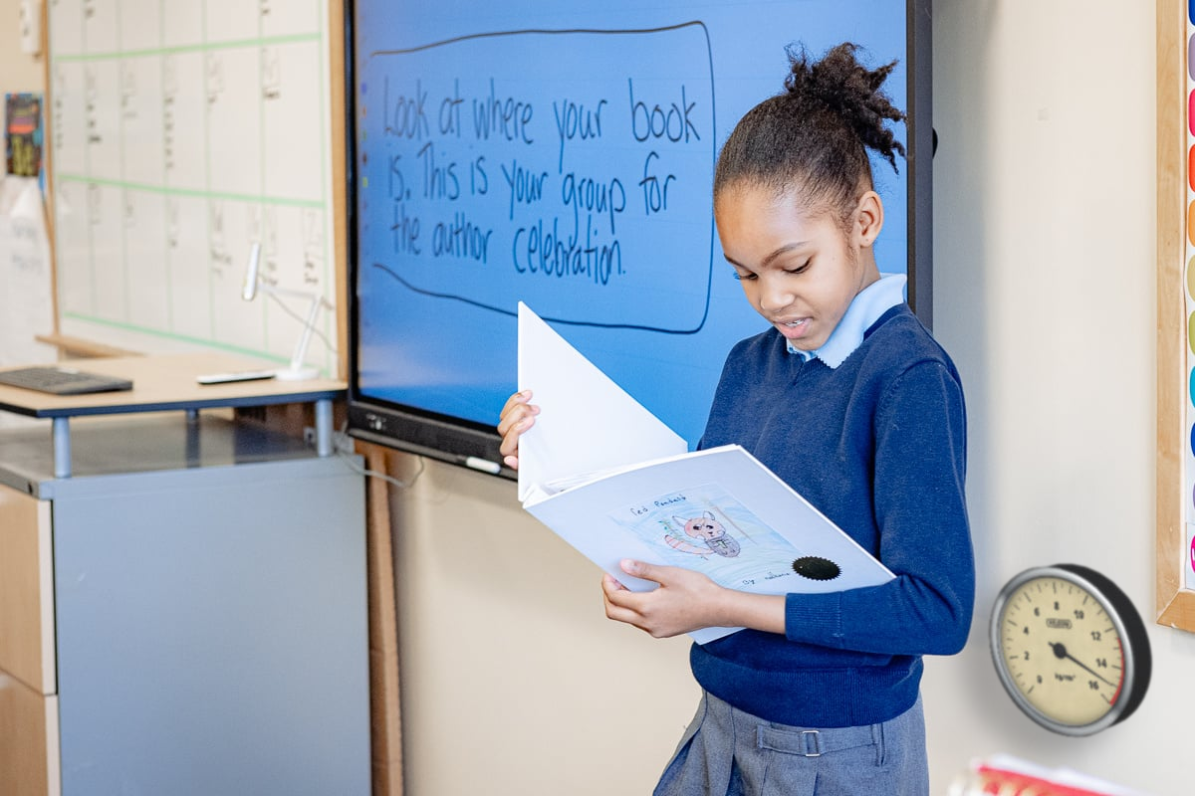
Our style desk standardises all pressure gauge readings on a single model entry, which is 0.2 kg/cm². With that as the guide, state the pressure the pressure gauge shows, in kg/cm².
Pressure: 15 kg/cm²
